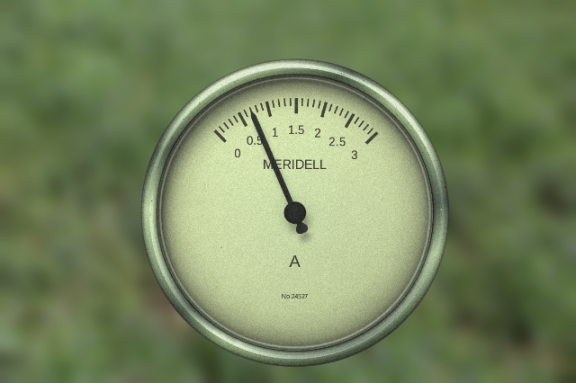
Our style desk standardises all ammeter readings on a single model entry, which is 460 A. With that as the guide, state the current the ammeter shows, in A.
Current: 0.7 A
